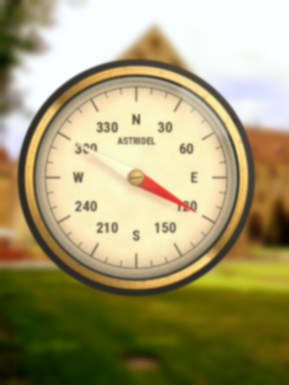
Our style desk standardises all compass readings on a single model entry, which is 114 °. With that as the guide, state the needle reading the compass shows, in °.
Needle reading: 120 °
